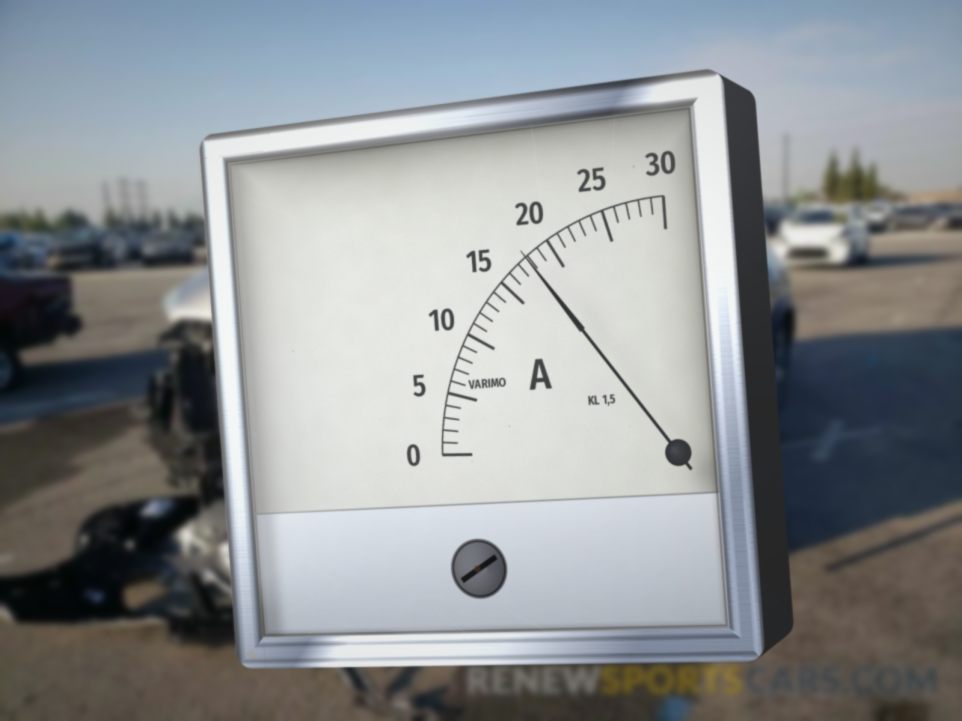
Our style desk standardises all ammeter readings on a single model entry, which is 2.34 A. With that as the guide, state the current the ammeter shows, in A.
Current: 18 A
